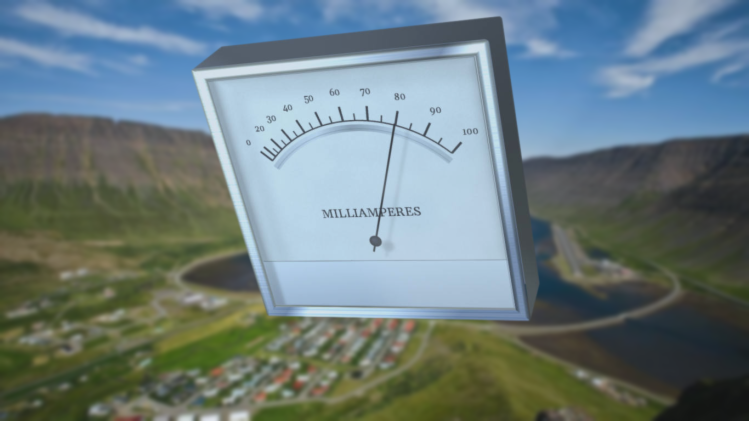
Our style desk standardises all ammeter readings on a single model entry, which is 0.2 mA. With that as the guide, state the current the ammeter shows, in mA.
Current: 80 mA
